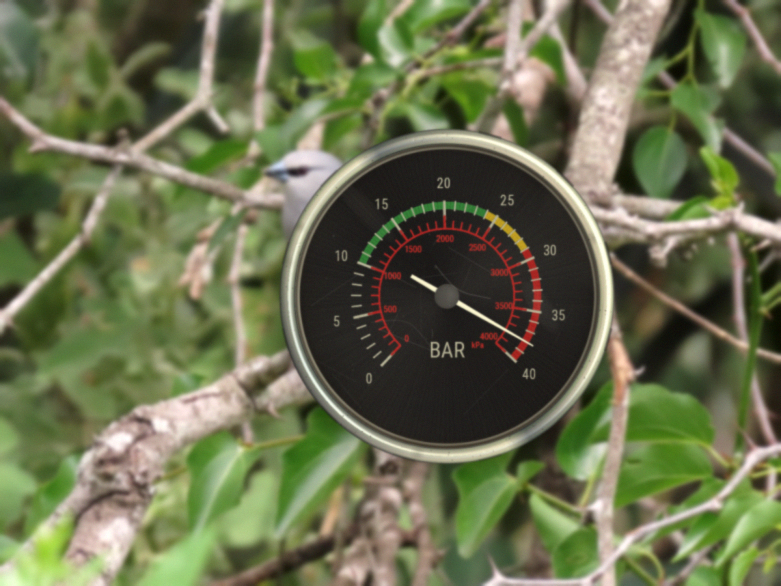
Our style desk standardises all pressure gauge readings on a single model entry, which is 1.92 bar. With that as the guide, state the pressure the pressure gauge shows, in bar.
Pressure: 38 bar
